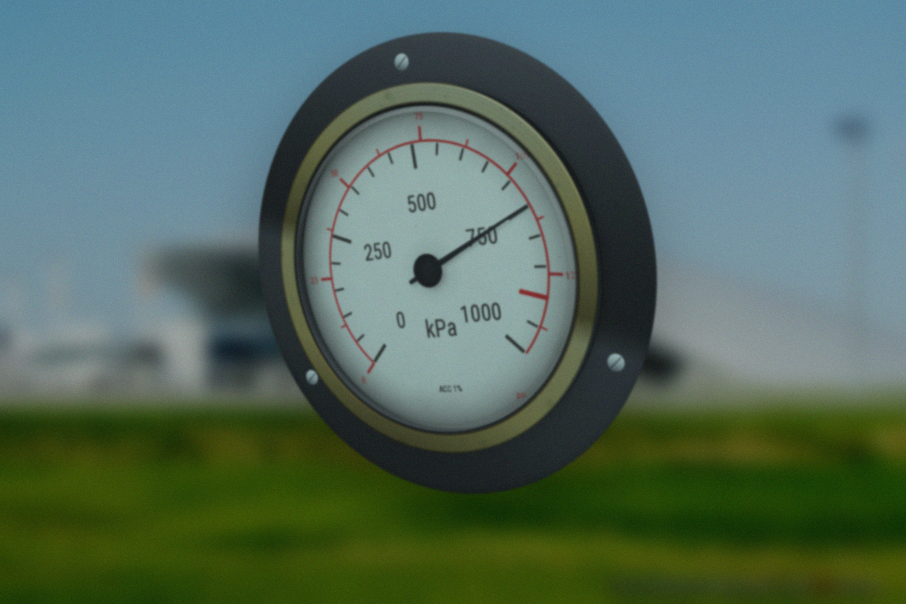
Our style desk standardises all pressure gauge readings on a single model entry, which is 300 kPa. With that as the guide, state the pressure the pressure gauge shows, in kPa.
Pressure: 750 kPa
